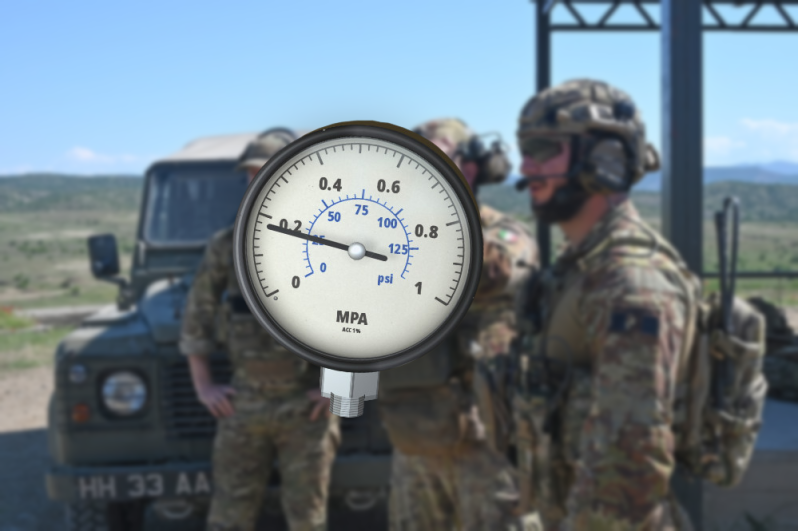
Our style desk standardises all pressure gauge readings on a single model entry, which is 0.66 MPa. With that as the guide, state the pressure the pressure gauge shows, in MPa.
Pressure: 0.18 MPa
